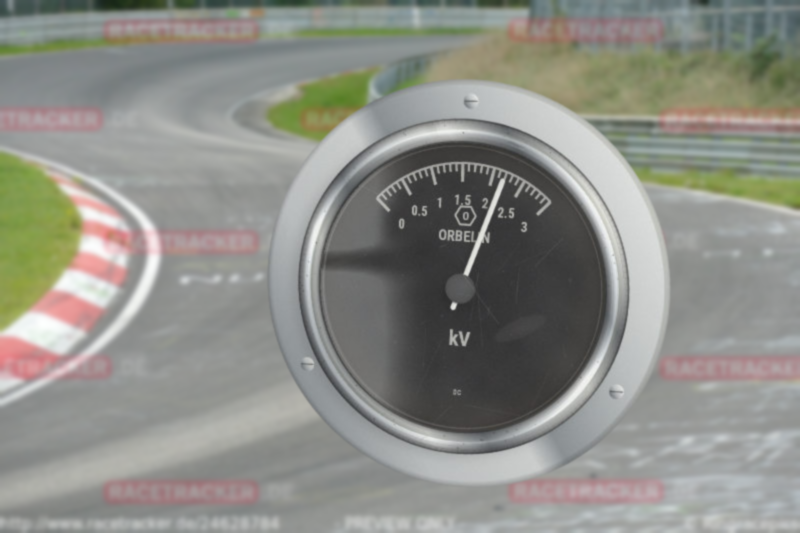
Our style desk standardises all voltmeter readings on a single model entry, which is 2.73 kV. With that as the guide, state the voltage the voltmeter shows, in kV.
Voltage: 2.2 kV
